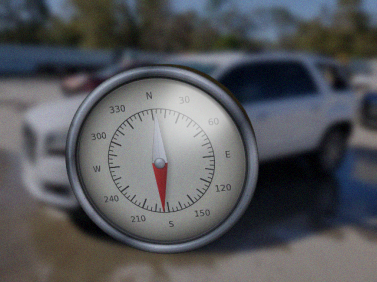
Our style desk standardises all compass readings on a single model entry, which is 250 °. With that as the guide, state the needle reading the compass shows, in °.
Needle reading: 185 °
